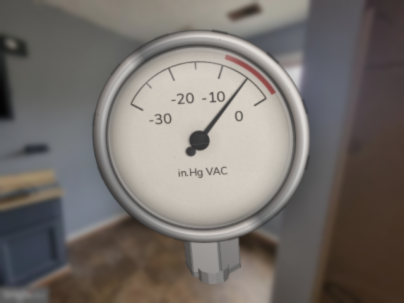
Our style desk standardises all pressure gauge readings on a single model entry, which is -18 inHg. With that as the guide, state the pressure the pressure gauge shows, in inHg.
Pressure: -5 inHg
